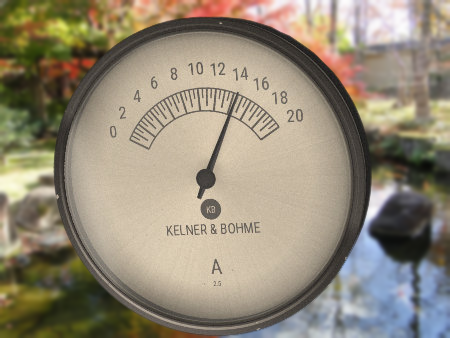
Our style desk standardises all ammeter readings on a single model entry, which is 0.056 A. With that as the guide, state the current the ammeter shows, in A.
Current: 14.5 A
